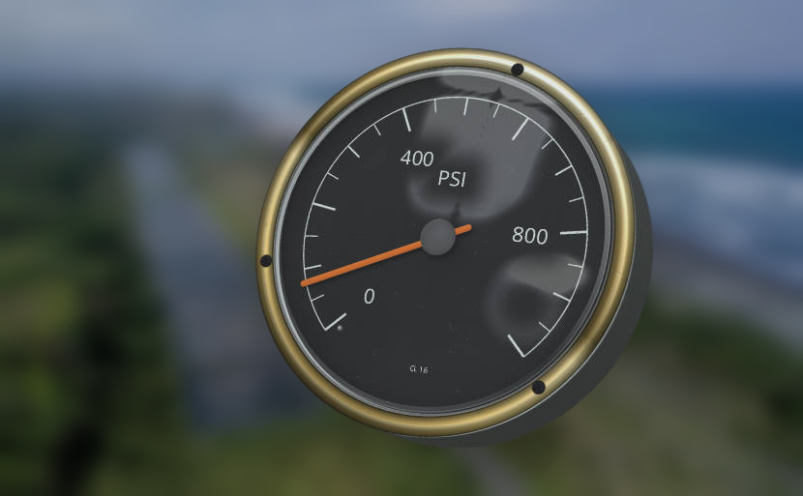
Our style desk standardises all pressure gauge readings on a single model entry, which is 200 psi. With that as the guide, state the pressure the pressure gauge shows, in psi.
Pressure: 75 psi
